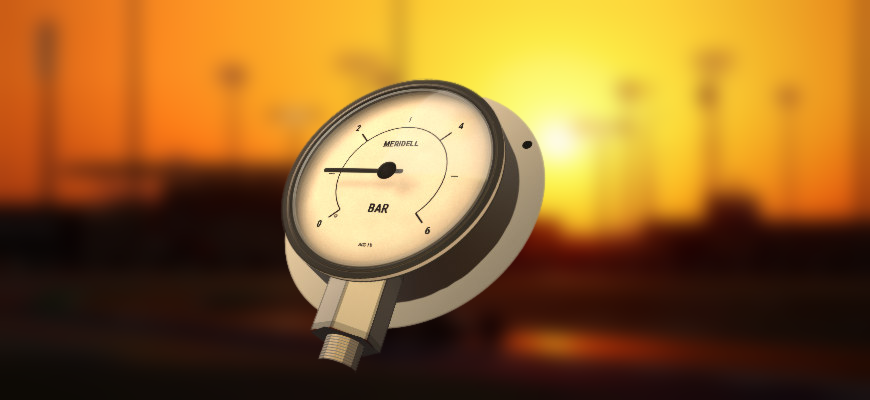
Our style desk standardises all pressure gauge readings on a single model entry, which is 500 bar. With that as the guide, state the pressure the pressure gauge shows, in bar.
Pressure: 1 bar
